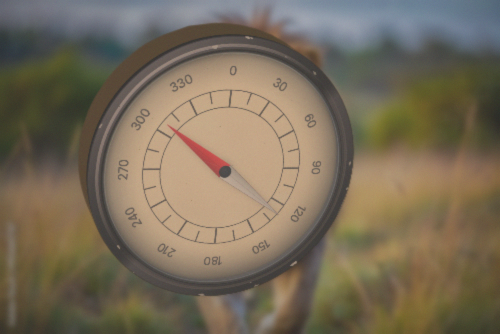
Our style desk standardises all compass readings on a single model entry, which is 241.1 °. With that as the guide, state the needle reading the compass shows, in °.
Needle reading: 307.5 °
